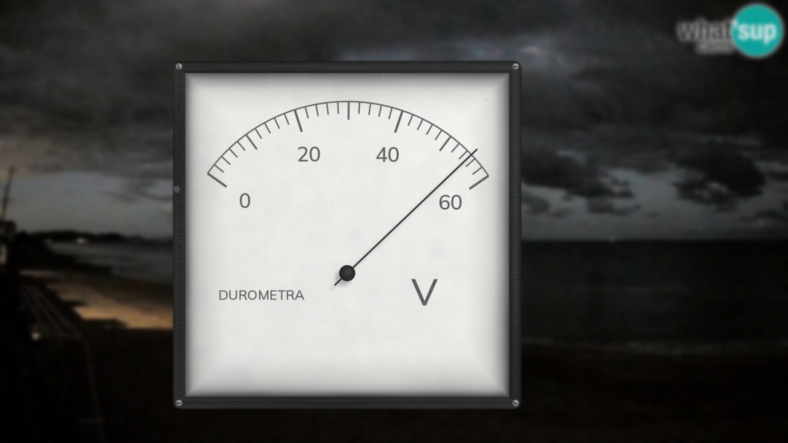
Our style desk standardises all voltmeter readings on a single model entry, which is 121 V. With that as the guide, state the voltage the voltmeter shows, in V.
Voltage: 55 V
